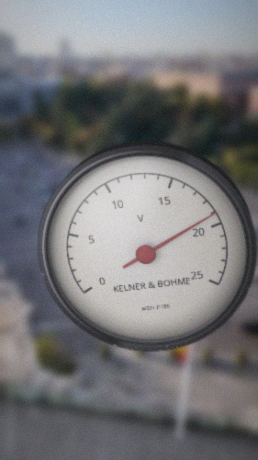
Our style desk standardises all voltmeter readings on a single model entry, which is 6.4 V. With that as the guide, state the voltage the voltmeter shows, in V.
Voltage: 19 V
